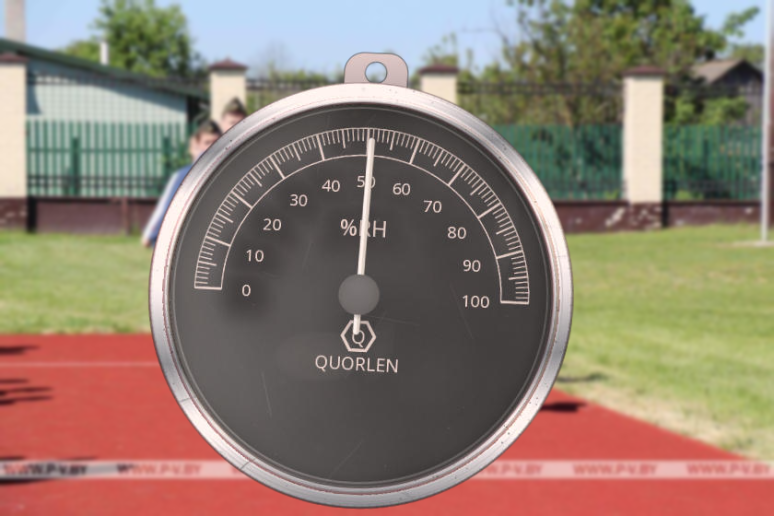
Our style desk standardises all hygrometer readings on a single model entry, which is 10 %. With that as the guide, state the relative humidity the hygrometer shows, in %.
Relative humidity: 51 %
